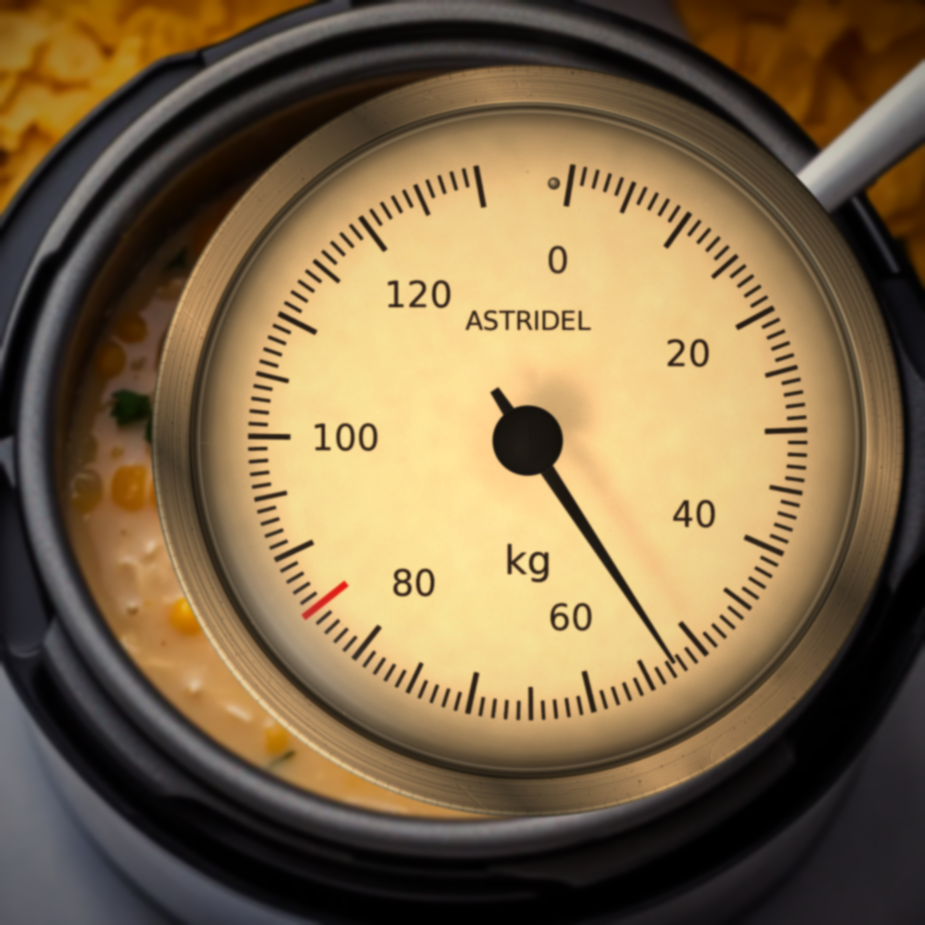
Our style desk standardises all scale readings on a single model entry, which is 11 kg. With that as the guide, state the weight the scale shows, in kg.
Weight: 52.5 kg
